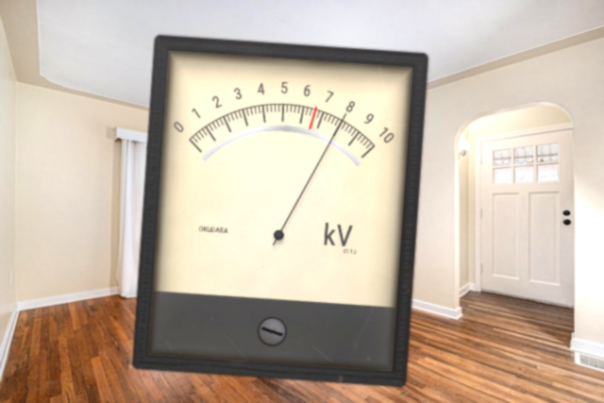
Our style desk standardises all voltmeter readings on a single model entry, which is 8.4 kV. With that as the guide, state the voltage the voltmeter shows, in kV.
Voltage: 8 kV
